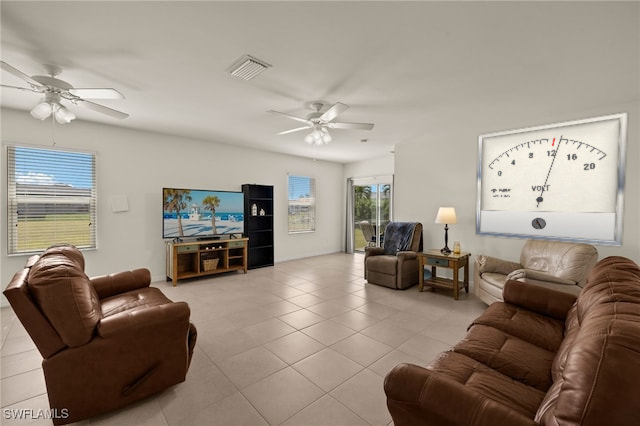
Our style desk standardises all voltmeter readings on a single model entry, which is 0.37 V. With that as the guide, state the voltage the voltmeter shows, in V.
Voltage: 13 V
